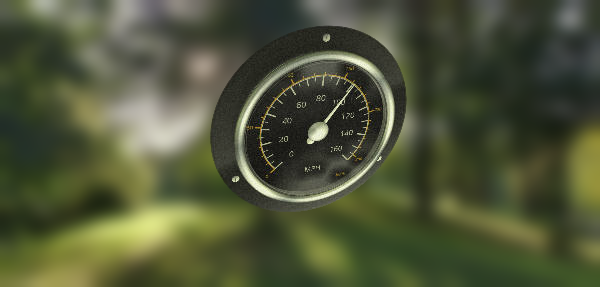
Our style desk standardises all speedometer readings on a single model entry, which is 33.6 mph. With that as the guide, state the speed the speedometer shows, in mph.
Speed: 100 mph
